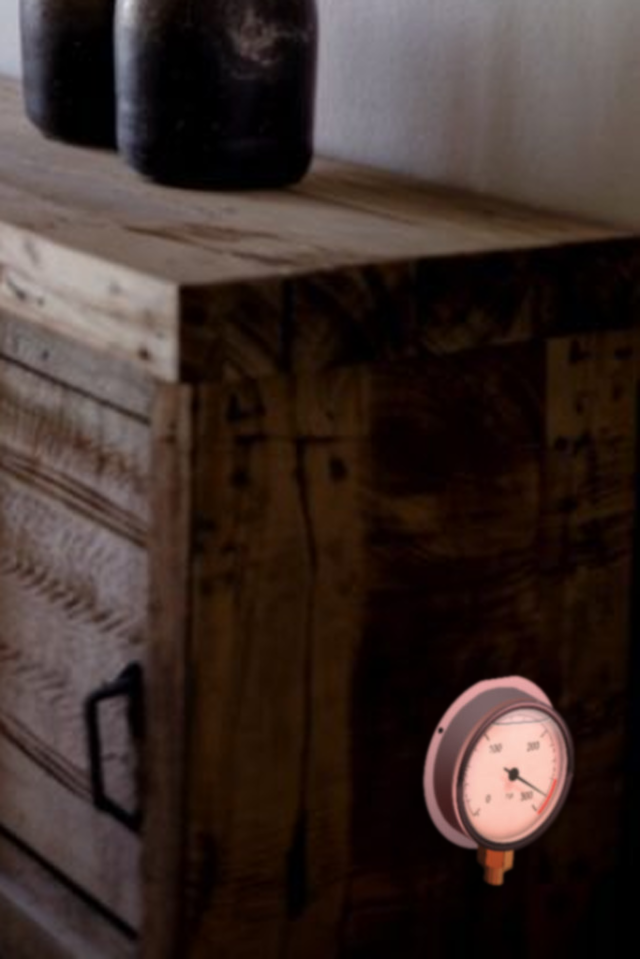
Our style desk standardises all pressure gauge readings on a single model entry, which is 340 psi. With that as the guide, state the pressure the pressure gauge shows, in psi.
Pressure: 280 psi
